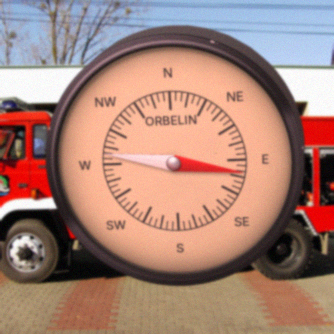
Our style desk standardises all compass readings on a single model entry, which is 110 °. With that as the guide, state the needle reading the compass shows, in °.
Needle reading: 100 °
